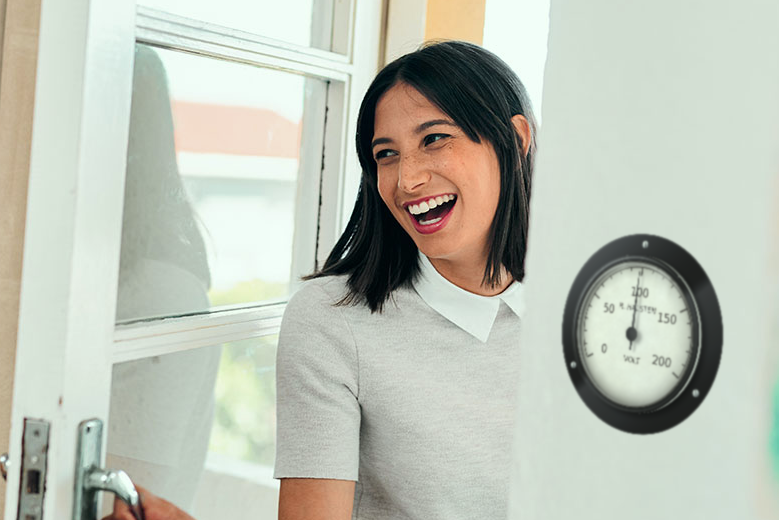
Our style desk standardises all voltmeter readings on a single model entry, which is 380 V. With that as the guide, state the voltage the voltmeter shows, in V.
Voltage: 100 V
